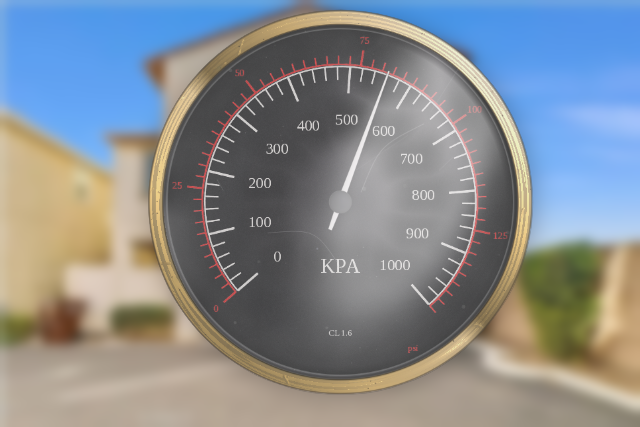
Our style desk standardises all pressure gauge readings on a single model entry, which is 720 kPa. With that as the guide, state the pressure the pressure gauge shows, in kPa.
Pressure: 560 kPa
